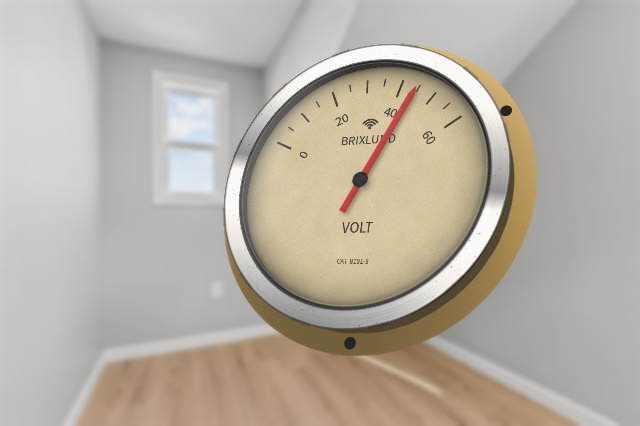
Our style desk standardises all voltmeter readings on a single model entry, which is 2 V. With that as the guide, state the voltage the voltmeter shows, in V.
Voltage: 45 V
